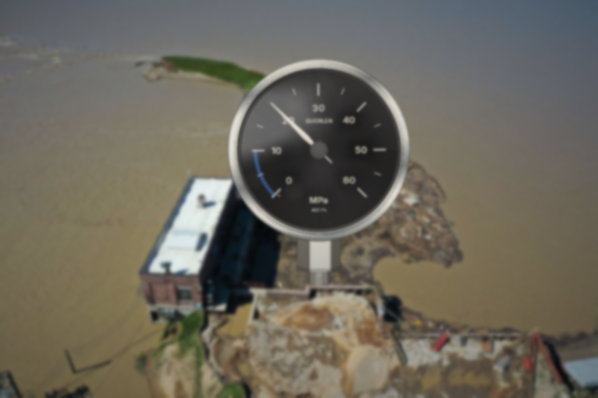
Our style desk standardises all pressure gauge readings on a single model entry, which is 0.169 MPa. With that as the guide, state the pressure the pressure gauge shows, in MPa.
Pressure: 20 MPa
